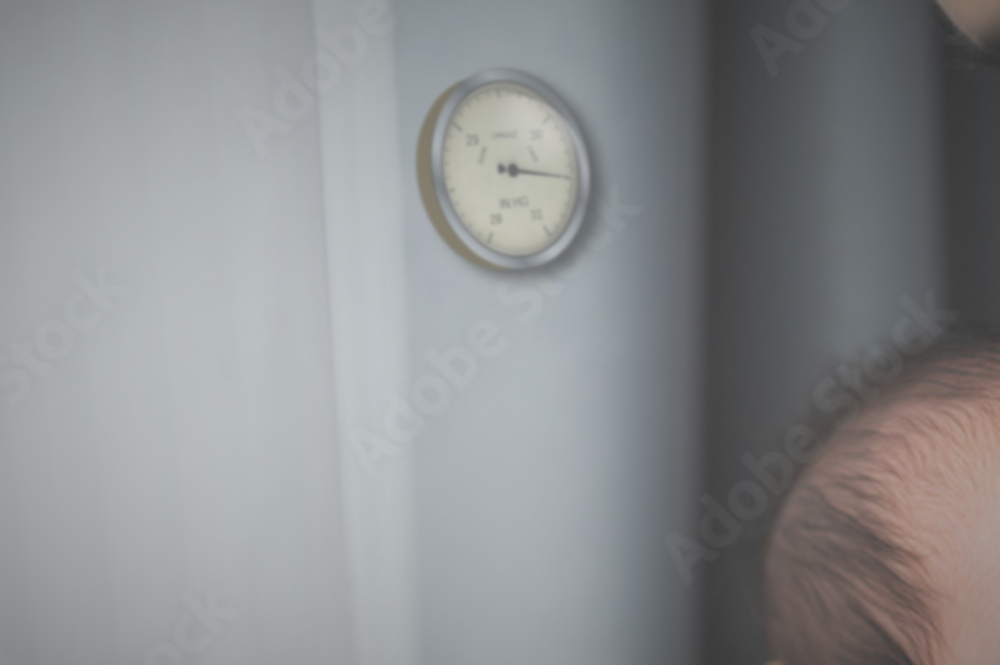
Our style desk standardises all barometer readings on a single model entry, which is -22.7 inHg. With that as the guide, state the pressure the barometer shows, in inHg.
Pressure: 30.5 inHg
